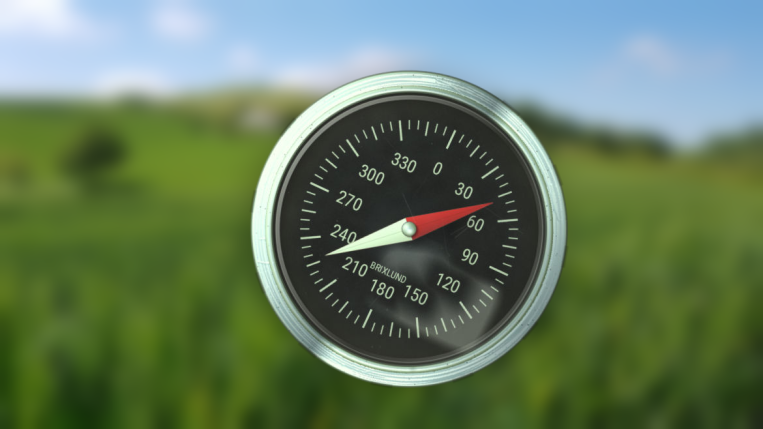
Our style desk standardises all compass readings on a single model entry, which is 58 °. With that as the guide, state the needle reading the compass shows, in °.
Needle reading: 47.5 °
